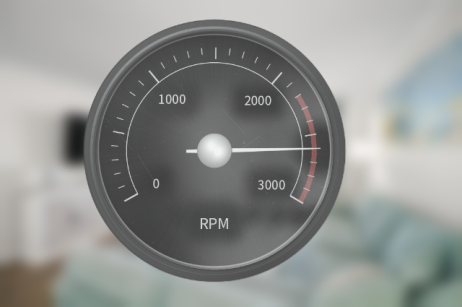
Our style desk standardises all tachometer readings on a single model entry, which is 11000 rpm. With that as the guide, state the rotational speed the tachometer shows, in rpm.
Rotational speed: 2600 rpm
